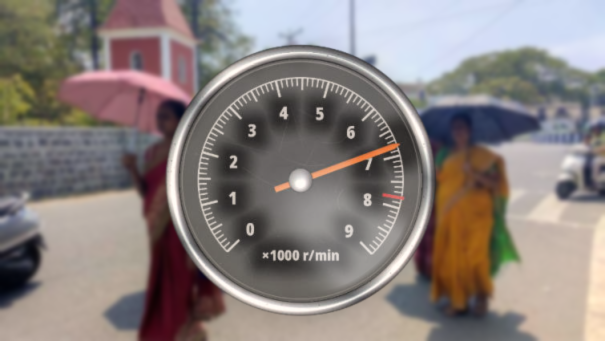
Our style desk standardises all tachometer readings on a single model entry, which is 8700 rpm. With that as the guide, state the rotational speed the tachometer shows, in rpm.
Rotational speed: 6800 rpm
